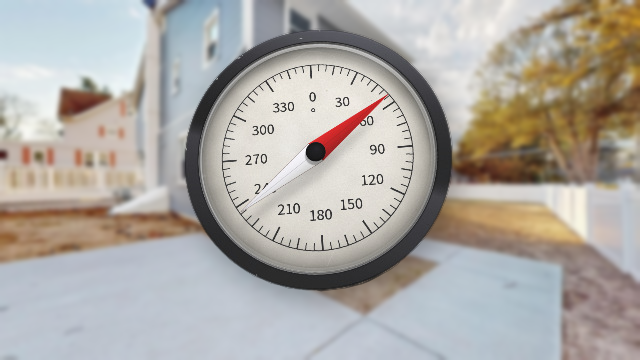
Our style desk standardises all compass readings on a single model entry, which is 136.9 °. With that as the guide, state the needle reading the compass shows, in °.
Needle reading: 55 °
